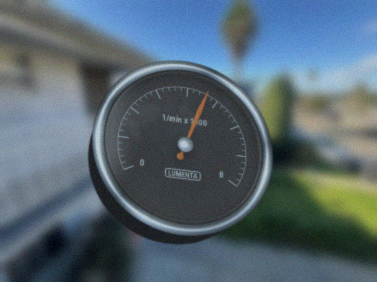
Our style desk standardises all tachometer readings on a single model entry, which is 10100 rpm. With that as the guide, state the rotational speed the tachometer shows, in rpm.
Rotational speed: 4600 rpm
